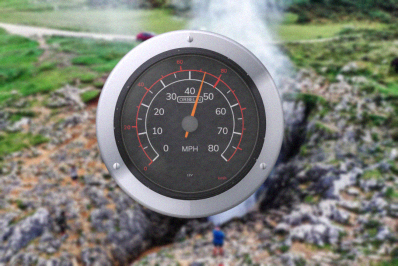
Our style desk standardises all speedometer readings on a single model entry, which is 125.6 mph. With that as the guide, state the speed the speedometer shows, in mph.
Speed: 45 mph
